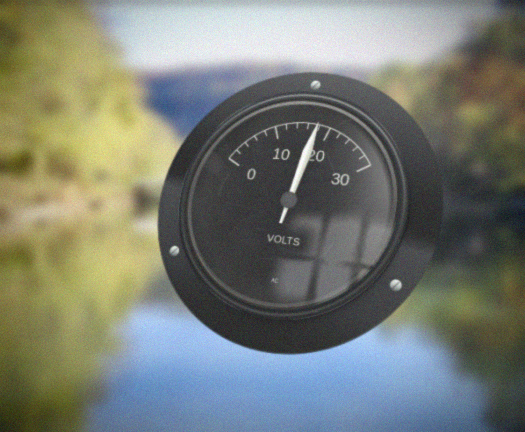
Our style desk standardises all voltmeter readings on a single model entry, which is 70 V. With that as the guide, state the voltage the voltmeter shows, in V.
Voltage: 18 V
